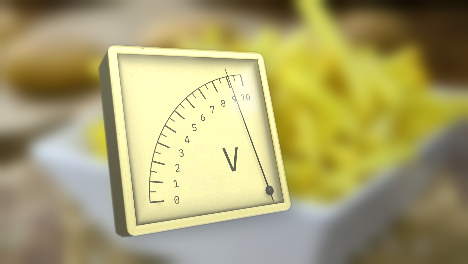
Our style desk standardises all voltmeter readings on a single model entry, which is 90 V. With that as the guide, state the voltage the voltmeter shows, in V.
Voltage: 9 V
